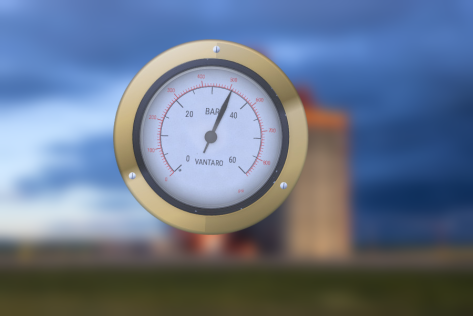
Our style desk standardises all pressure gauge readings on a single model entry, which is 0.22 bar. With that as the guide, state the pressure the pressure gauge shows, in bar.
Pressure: 35 bar
